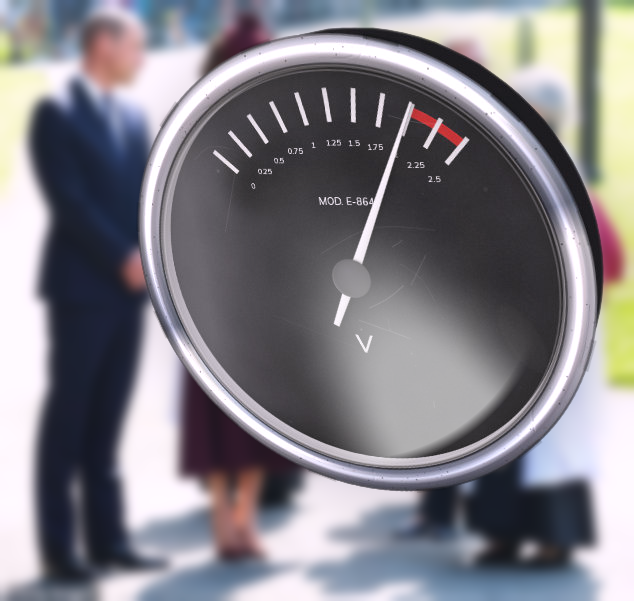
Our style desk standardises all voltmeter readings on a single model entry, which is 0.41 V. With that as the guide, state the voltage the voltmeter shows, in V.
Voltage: 2 V
